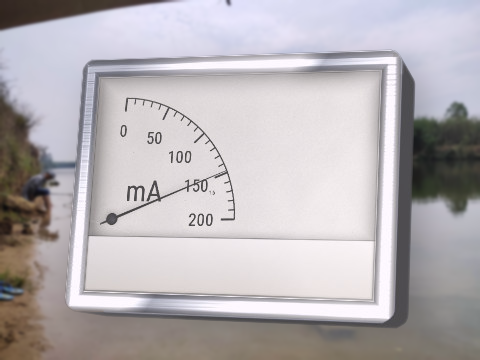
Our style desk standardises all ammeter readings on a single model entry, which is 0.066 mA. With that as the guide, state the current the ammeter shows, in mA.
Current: 150 mA
